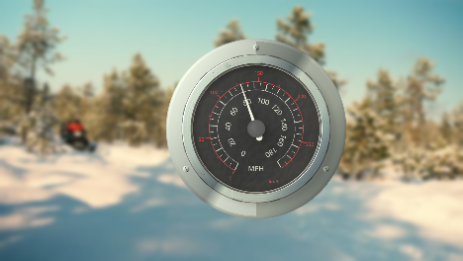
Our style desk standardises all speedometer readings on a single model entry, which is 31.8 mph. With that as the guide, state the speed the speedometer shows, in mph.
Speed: 80 mph
